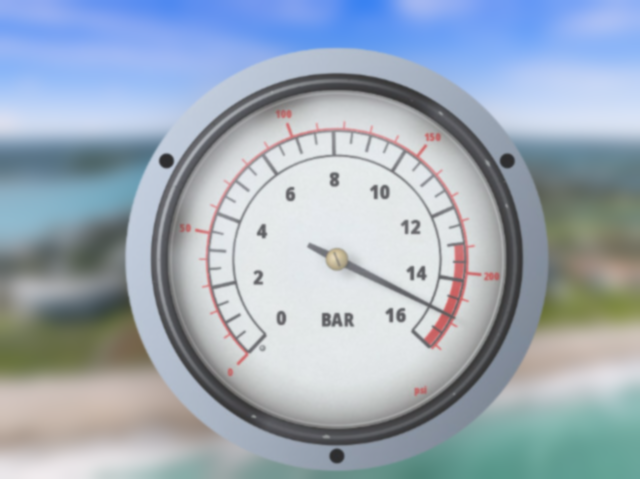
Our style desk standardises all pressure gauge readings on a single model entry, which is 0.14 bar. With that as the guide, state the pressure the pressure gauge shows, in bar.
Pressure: 15 bar
